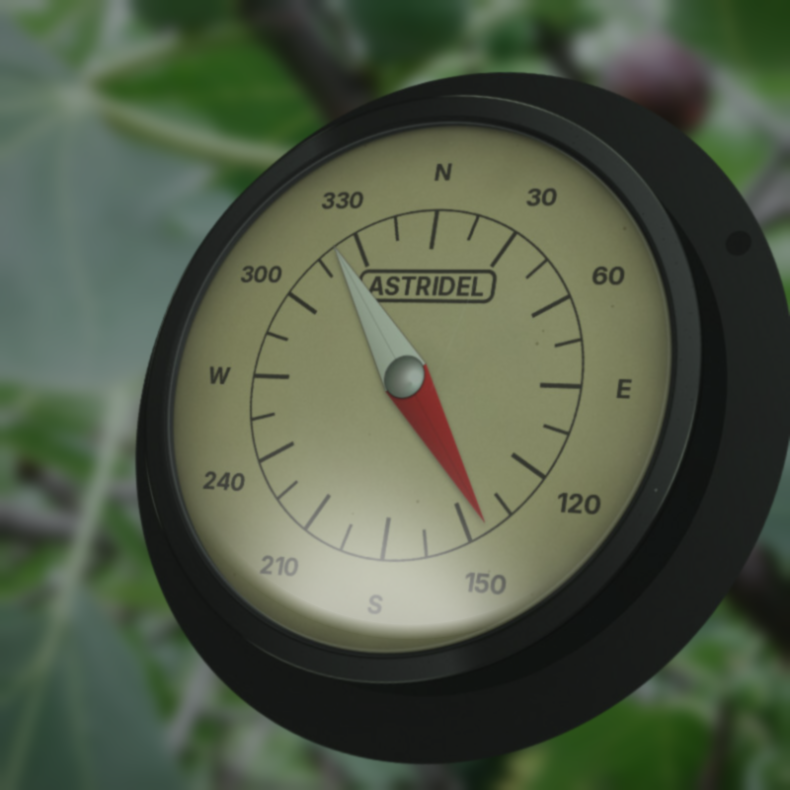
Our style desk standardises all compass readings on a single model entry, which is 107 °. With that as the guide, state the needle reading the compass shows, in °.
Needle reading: 142.5 °
